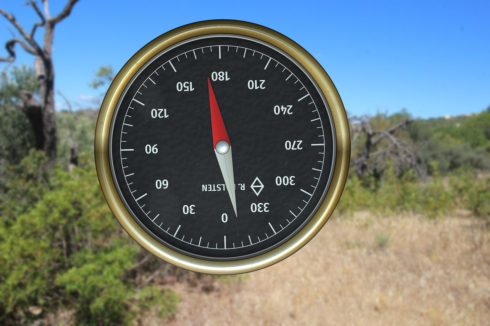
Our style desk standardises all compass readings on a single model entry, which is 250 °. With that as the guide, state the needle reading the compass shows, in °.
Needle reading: 170 °
